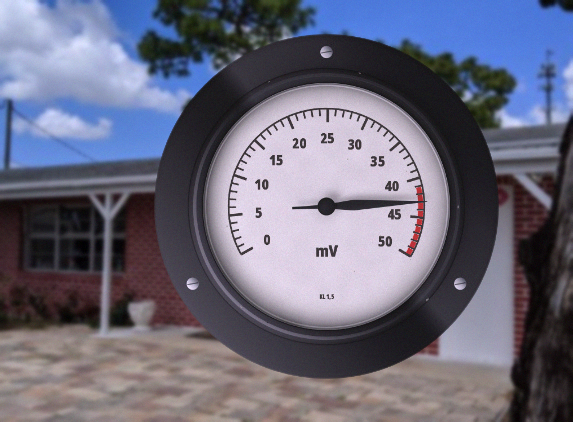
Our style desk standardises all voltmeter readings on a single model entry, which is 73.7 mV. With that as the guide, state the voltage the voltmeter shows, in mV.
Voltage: 43 mV
